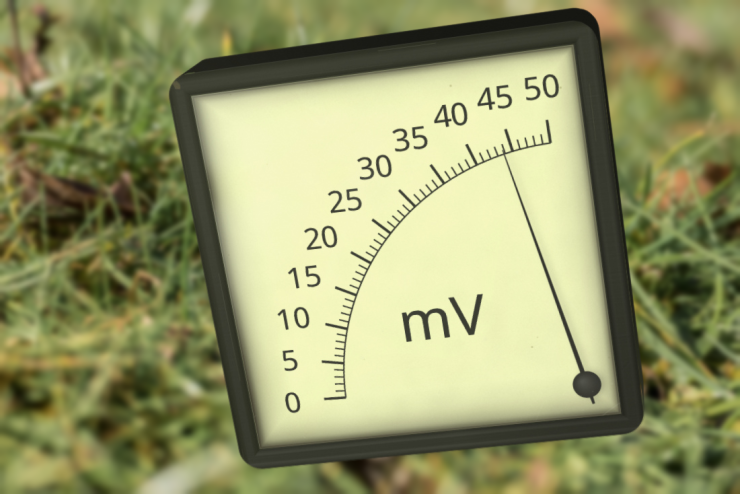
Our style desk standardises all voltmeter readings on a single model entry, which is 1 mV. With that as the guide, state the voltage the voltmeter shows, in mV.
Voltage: 44 mV
